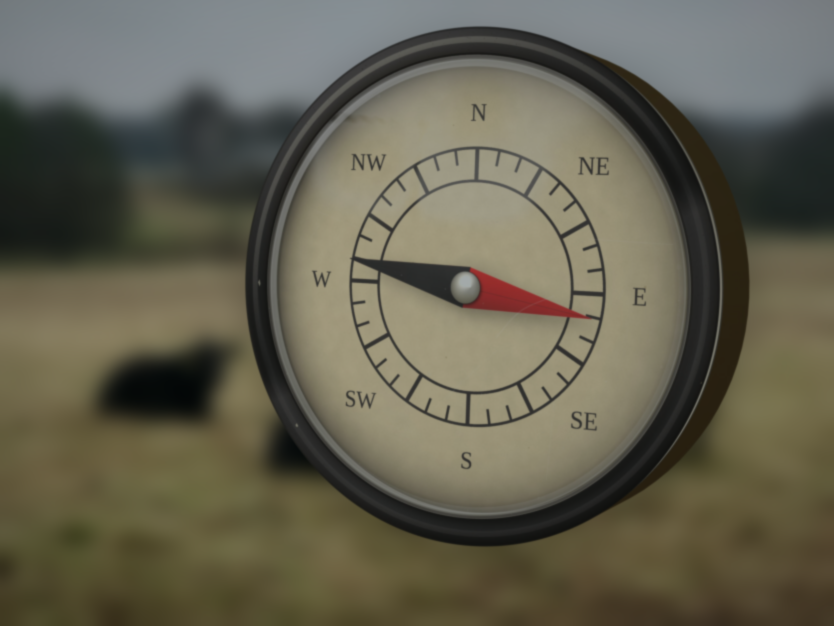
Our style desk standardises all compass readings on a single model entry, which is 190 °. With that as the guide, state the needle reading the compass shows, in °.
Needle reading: 100 °
